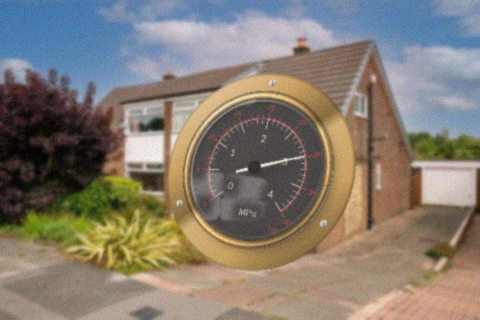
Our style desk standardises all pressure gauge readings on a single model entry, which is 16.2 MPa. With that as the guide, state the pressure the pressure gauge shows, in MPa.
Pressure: 3 MPa
